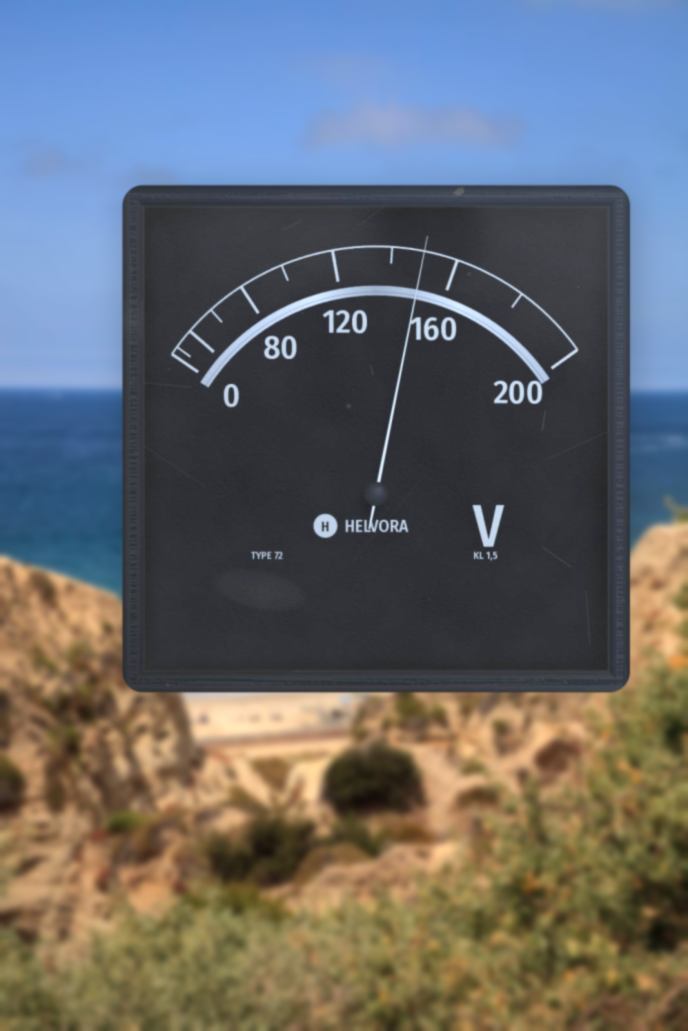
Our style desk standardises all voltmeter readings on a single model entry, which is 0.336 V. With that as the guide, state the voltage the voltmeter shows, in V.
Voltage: 150 V
